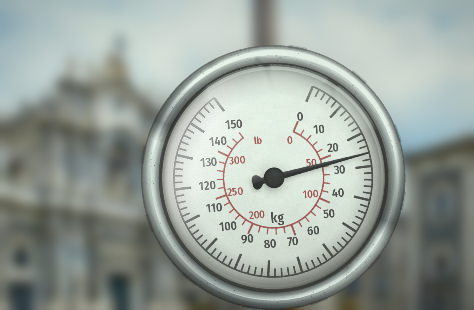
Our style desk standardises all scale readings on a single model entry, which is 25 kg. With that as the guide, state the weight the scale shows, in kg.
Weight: 26 kg
